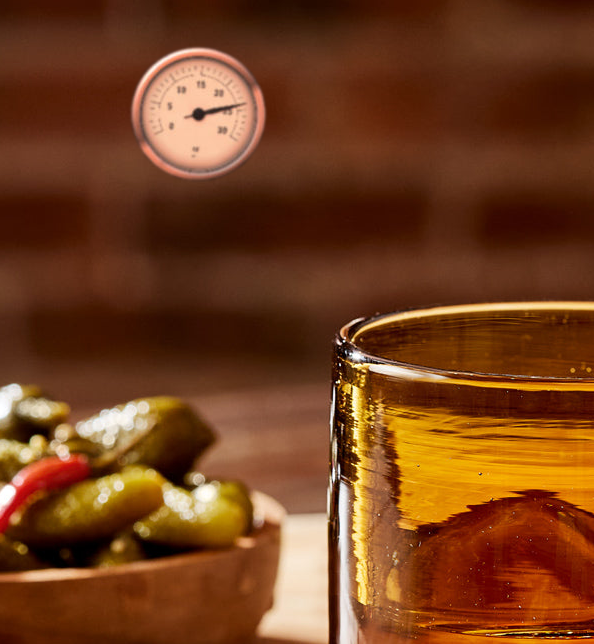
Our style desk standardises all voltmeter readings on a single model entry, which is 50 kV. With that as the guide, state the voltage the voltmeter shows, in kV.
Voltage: 24 kV
